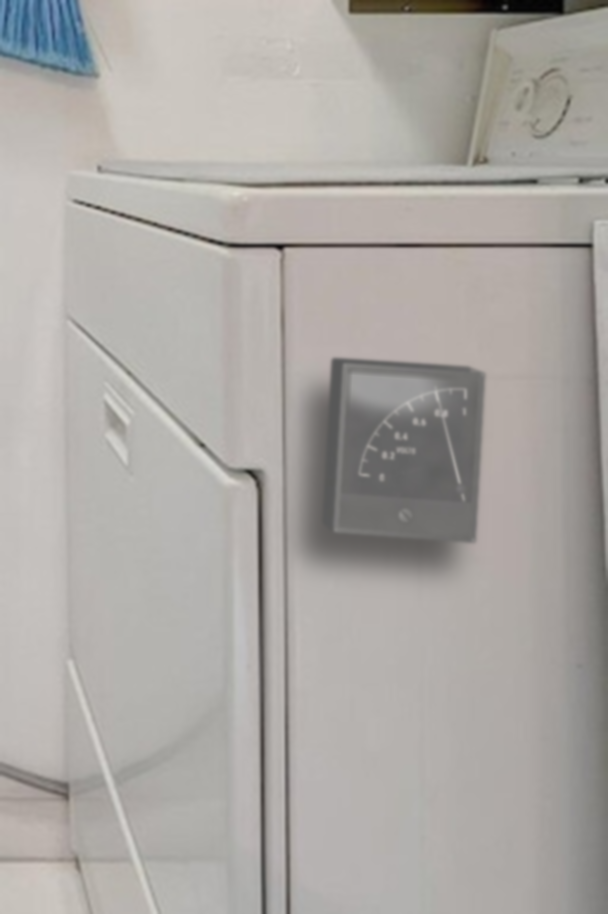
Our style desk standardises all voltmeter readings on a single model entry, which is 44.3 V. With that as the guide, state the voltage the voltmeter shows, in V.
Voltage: 0.8 V
